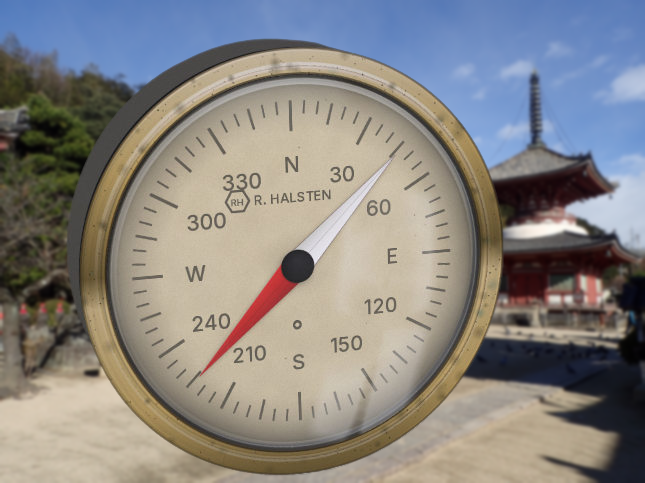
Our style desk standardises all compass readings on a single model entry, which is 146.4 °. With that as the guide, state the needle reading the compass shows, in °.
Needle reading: 225 °
